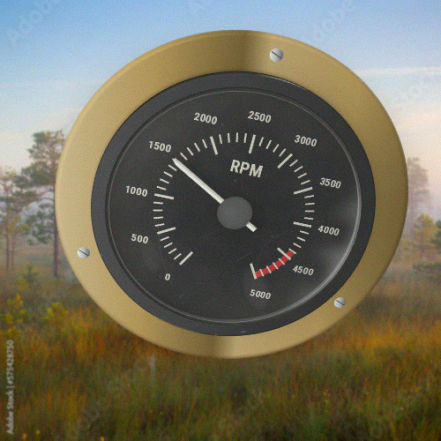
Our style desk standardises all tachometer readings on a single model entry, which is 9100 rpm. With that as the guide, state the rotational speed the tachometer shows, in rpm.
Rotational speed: 1500 rpm
